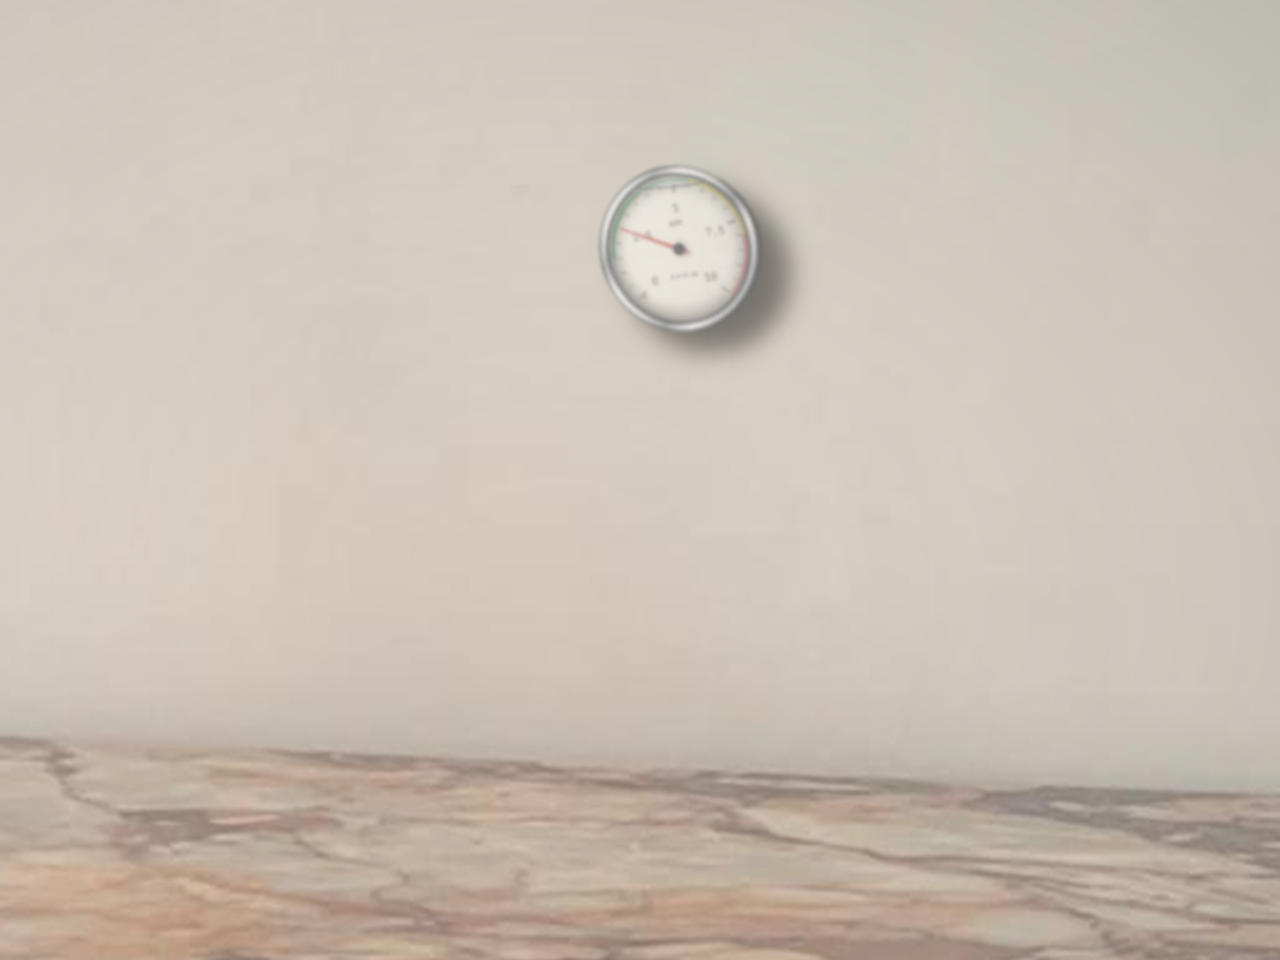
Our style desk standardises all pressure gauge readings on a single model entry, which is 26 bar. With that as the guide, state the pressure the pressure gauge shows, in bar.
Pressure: 2.5 bar
